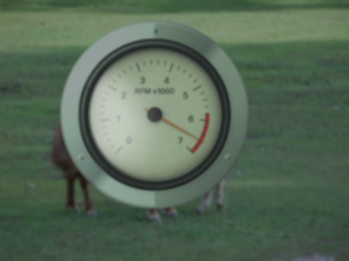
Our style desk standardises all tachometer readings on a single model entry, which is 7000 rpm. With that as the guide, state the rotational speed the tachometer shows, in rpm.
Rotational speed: 6600 rpm
